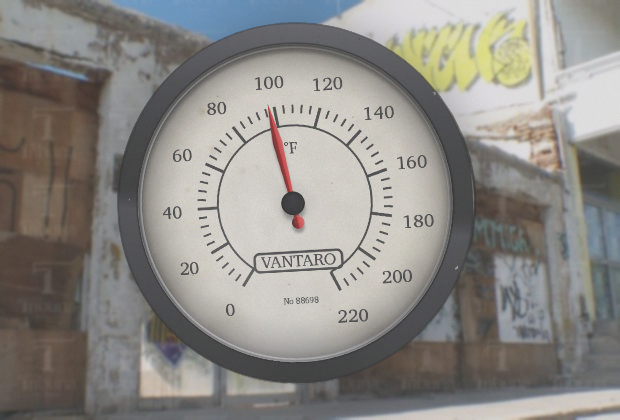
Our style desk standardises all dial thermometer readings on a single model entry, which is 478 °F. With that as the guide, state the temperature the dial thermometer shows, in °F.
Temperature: 98 °F
